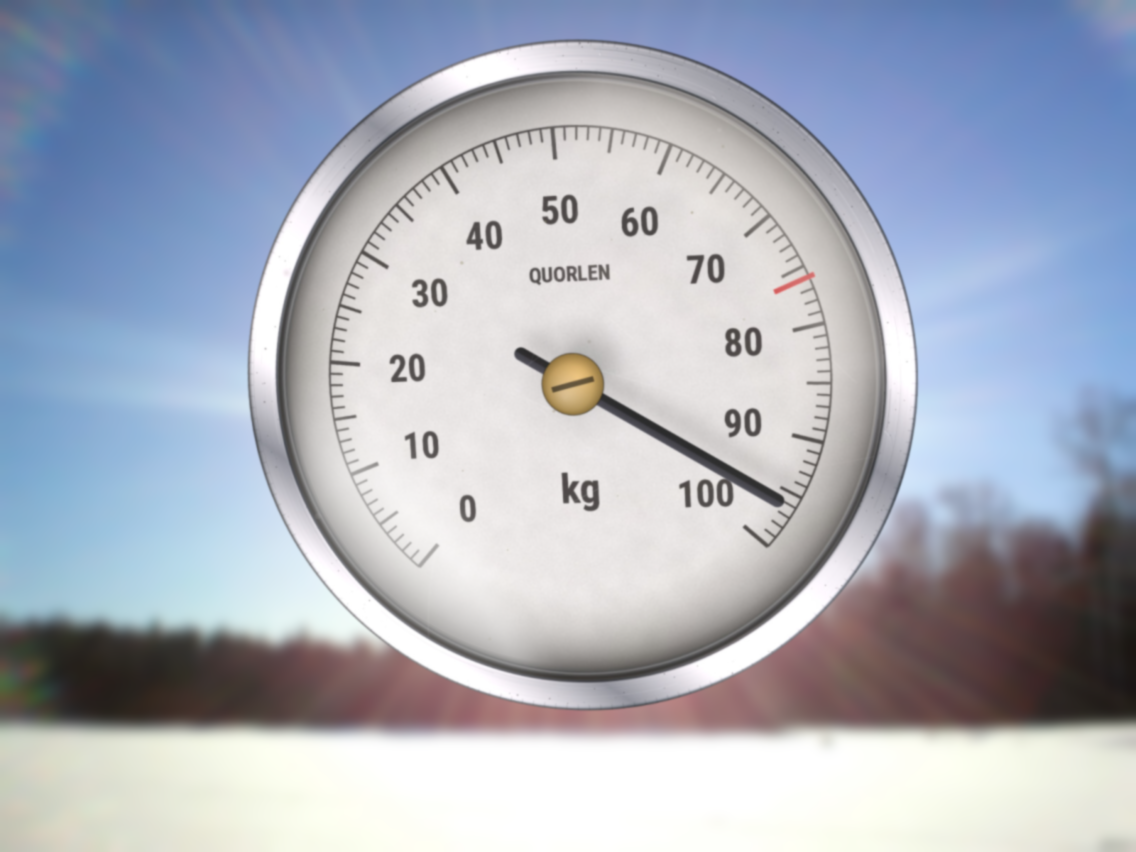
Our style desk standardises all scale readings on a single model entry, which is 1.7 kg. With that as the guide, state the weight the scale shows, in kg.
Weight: 96 kg
